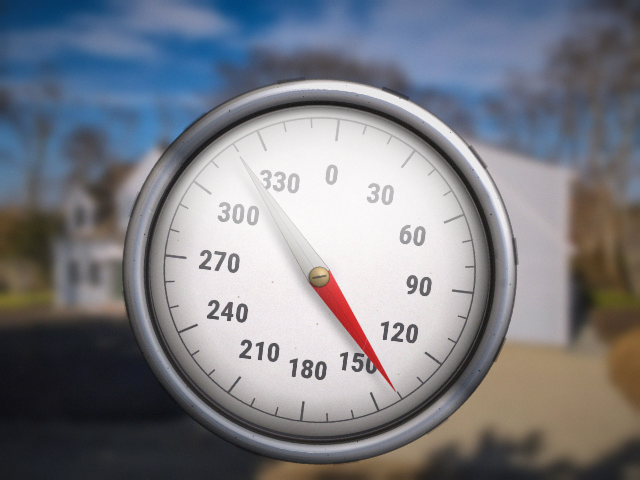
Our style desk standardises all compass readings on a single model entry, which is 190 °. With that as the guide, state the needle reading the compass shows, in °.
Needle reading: 140 °
